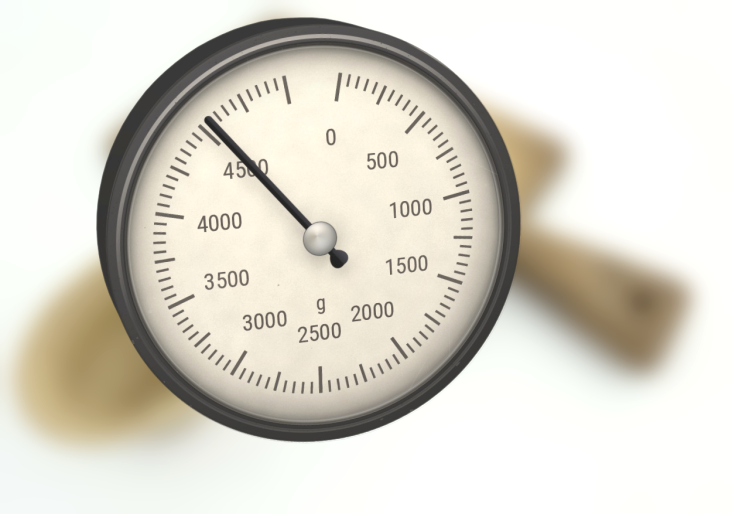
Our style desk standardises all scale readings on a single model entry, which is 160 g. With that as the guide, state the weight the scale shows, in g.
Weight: 4550 g
